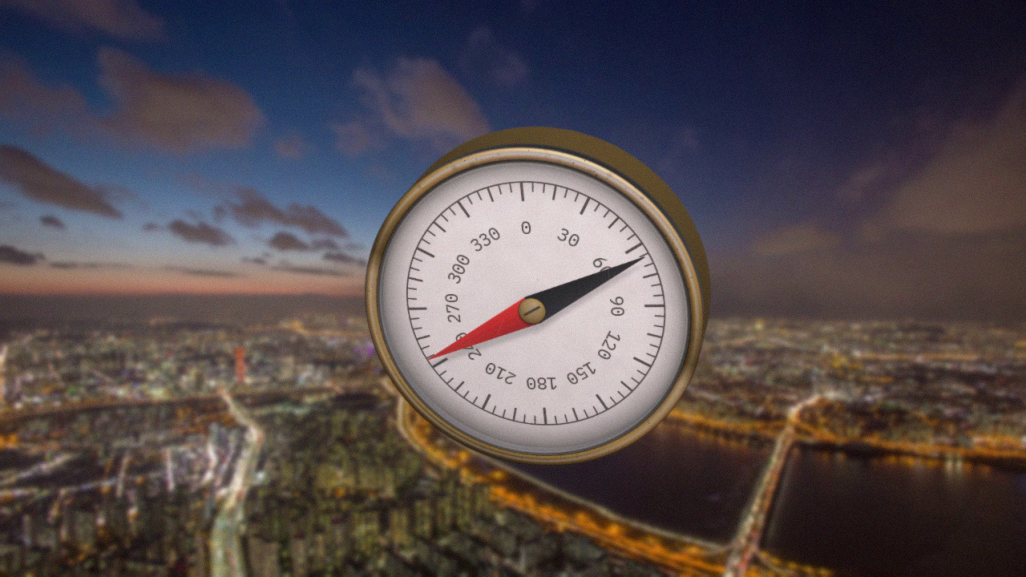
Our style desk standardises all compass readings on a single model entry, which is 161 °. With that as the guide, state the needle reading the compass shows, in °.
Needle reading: 245 °
